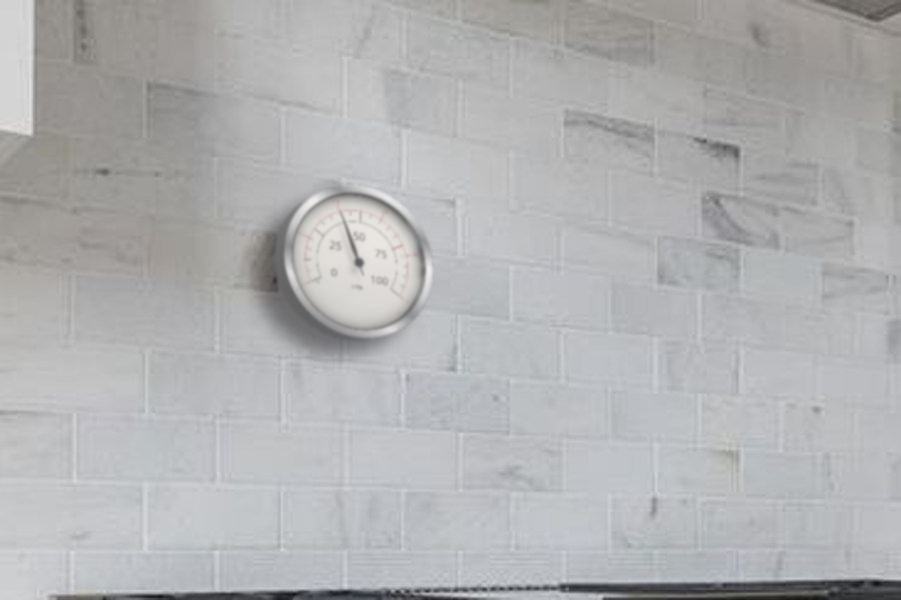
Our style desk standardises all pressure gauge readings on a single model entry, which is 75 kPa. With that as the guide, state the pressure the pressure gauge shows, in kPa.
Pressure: 40 kPa
